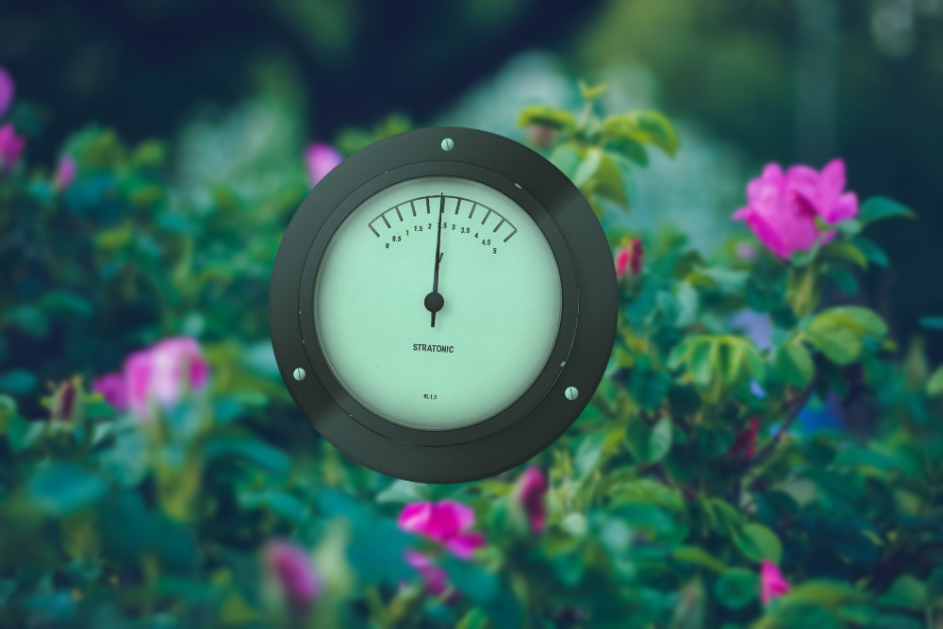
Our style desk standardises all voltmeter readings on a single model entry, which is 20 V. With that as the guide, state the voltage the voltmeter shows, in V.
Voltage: 2.5 V
